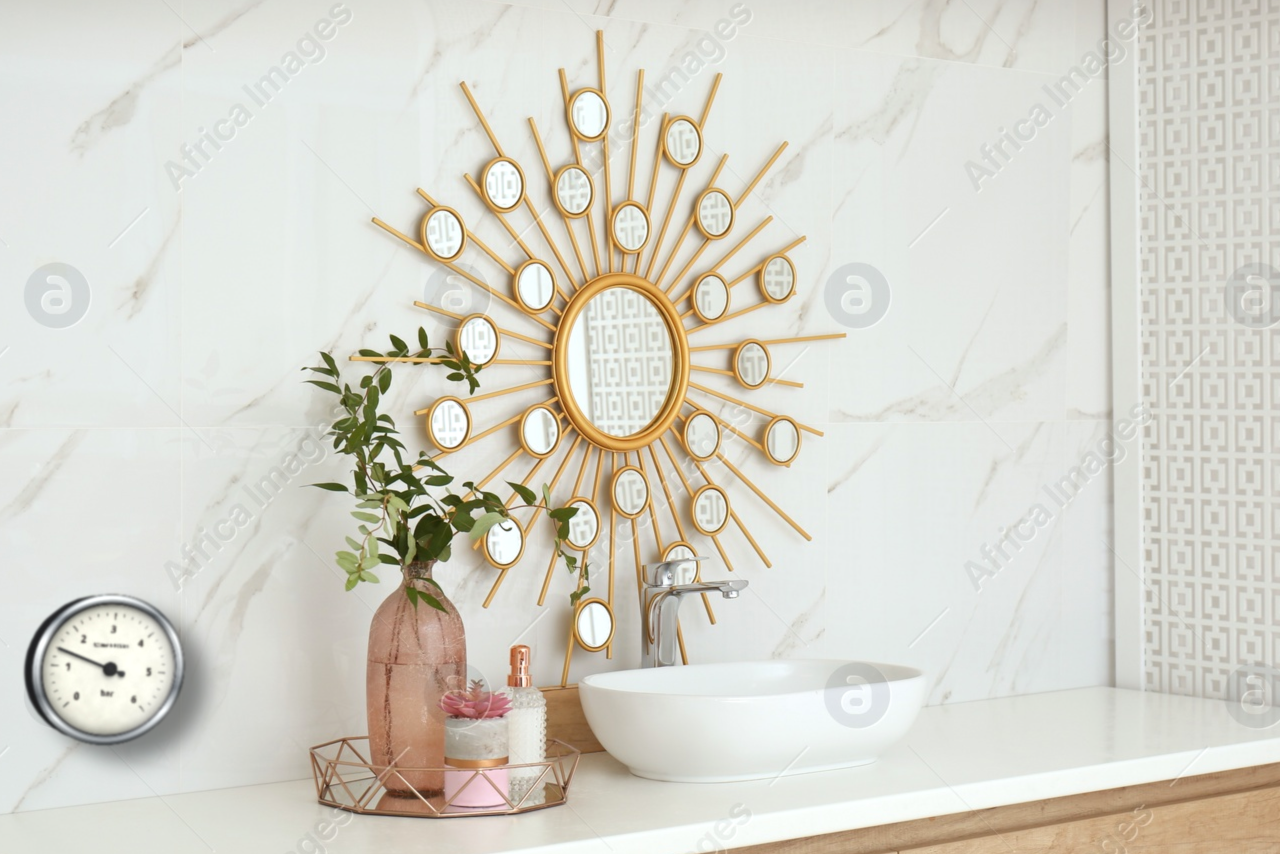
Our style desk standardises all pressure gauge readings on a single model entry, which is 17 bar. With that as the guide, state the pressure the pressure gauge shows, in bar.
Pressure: 1.4 bar
